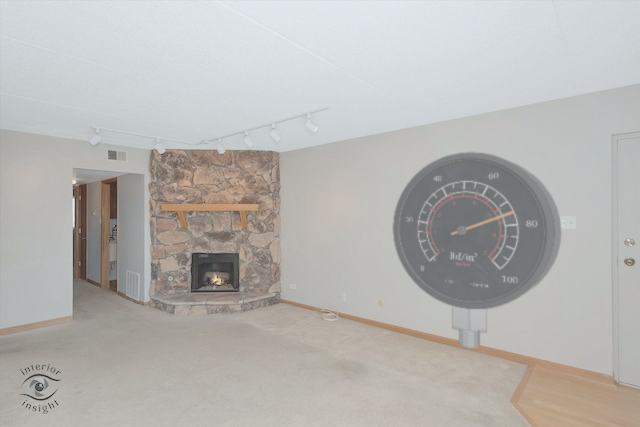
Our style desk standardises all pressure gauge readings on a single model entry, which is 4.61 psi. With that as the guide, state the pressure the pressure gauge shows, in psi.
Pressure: 75 psi
